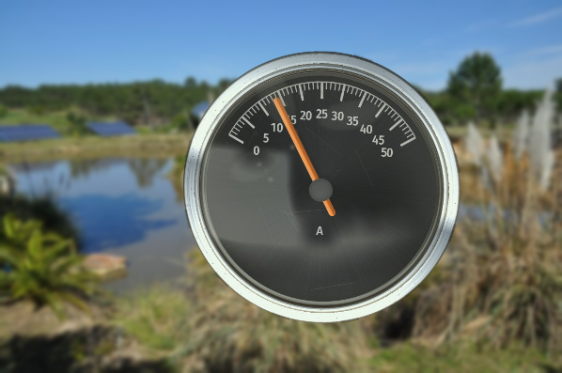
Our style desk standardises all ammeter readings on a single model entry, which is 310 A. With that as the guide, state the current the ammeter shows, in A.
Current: 14 A
